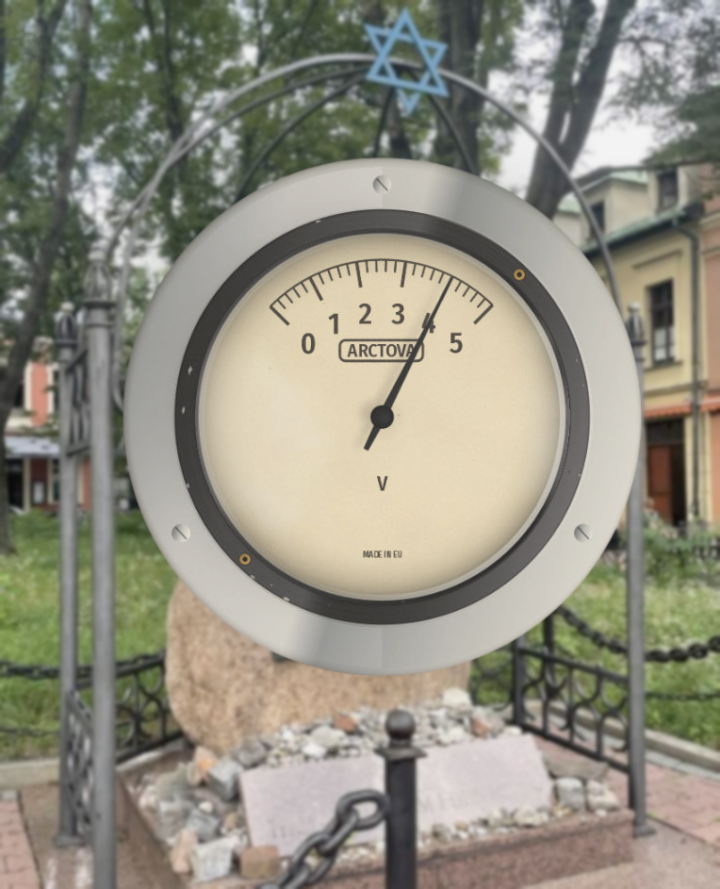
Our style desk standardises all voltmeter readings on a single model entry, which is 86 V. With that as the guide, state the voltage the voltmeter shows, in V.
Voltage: 4 V
